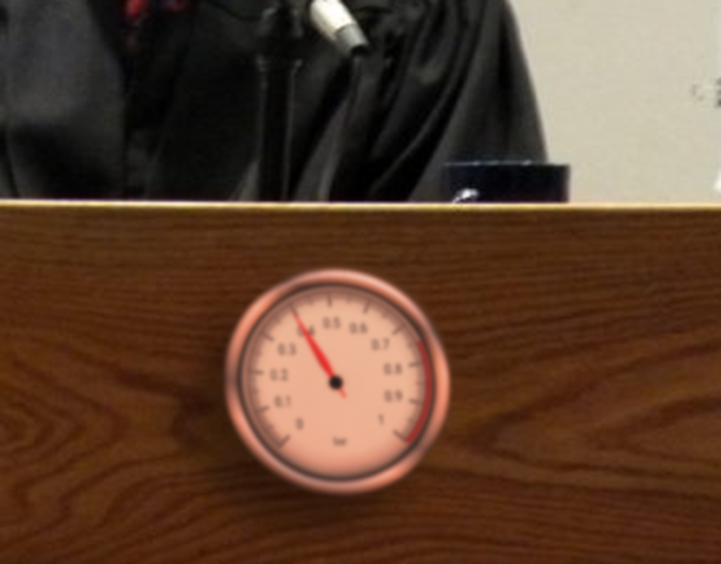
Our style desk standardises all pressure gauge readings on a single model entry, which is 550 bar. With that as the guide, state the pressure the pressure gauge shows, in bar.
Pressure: 0.4 bar
